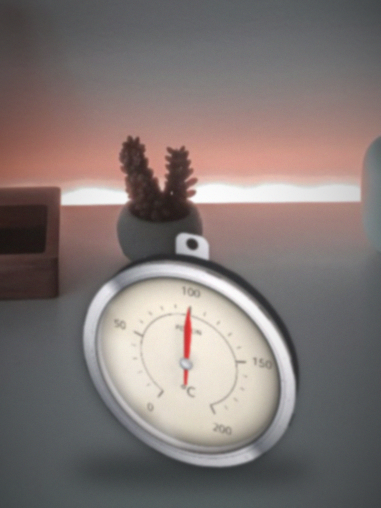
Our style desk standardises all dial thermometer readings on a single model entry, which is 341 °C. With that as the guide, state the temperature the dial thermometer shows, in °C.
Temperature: 100 °C
